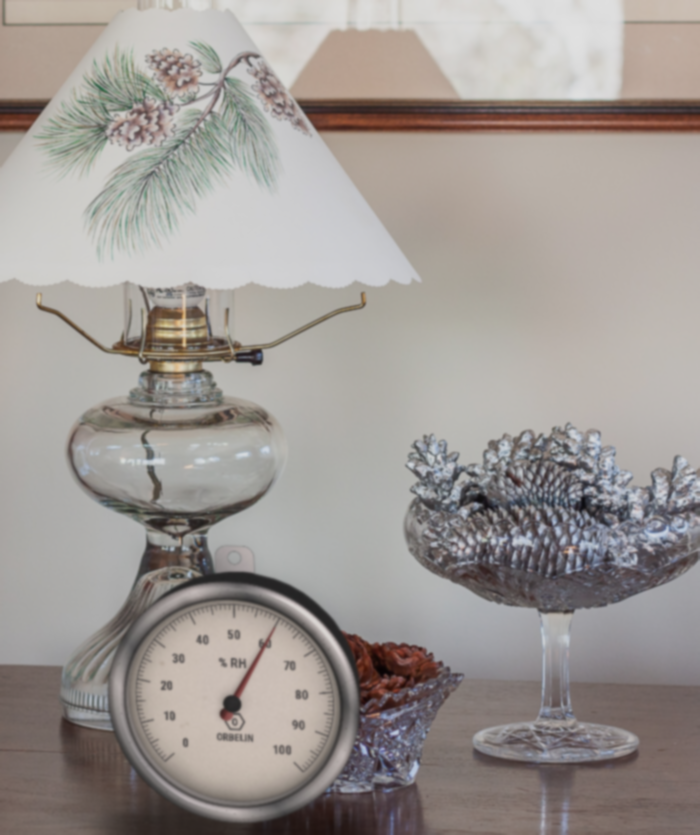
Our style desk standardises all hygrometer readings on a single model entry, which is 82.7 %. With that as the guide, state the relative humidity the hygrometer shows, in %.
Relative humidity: 60 %
